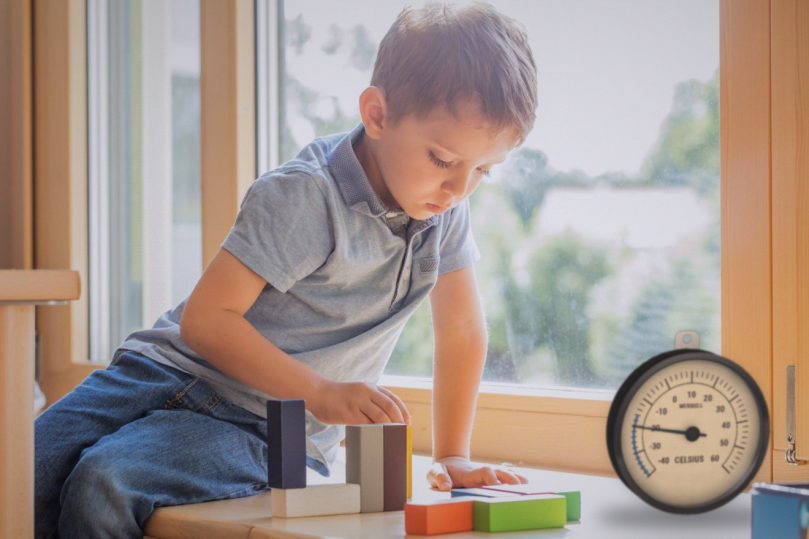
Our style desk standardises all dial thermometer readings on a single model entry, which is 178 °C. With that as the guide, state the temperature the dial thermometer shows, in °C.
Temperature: -20 °C
